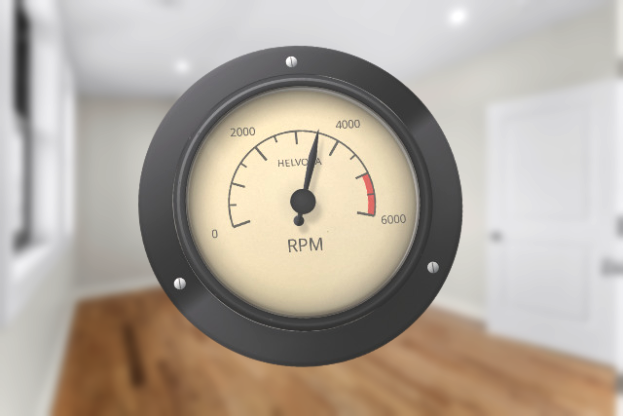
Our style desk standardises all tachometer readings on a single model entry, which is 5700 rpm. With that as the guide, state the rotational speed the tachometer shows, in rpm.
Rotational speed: 3500 rpm
